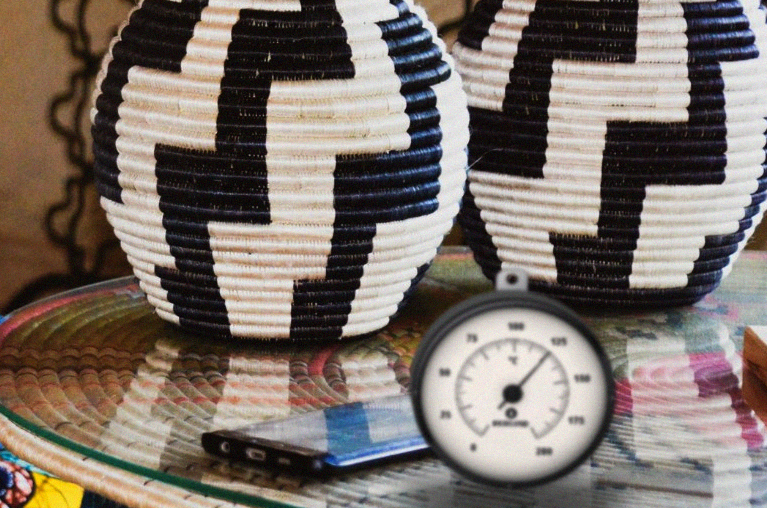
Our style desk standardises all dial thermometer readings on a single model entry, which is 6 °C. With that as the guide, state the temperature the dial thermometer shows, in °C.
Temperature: 125 °C
